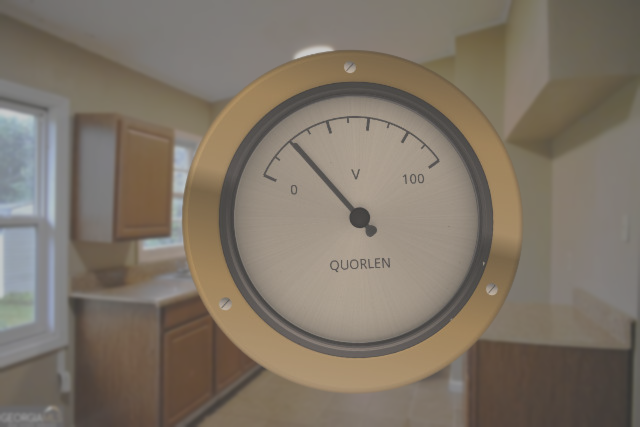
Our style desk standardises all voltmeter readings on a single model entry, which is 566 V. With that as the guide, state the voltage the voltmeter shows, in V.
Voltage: 20 V
